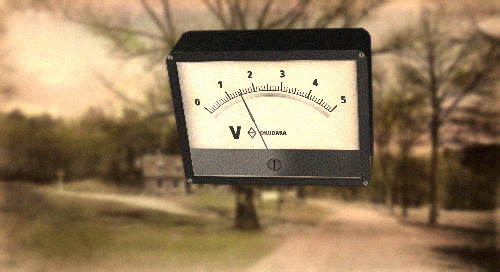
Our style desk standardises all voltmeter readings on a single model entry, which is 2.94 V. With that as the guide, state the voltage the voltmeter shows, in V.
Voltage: 1.5 V
